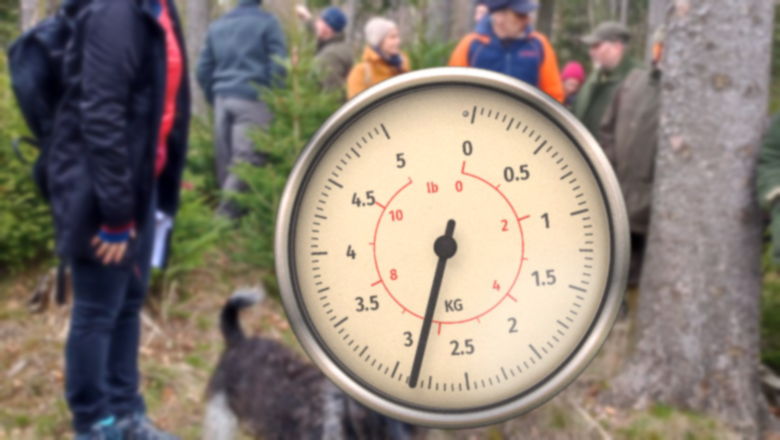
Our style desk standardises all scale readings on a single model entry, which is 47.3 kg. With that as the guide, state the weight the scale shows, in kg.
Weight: 2.85 kg
